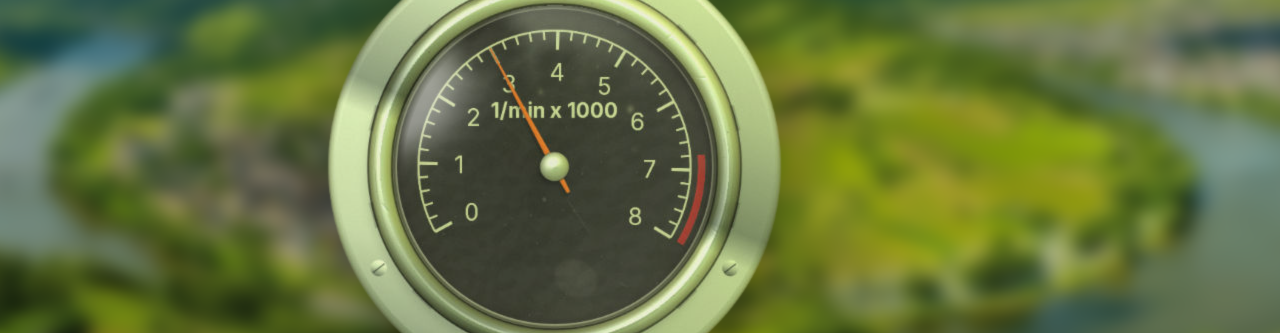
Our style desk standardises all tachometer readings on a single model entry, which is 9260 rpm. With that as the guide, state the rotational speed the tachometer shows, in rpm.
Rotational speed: 3000 rpm
